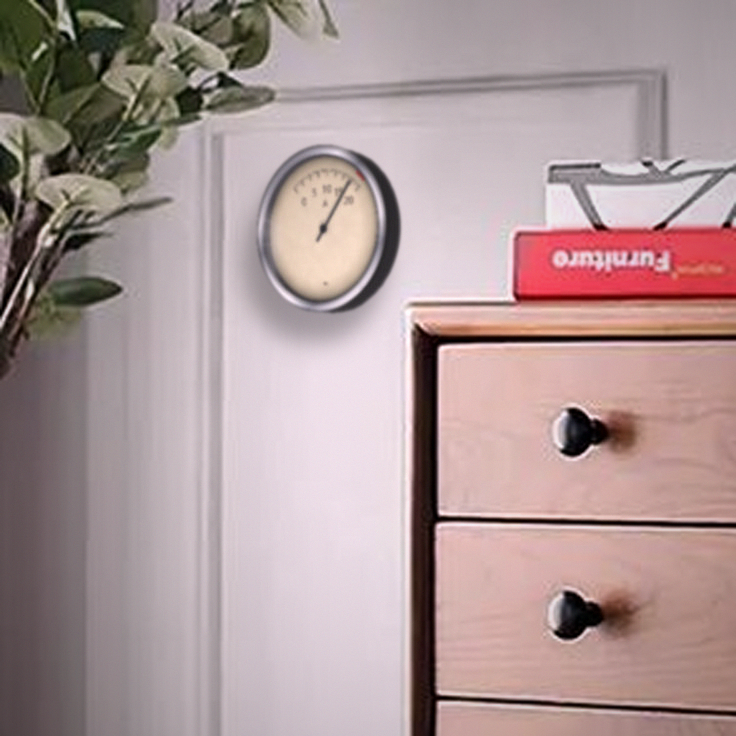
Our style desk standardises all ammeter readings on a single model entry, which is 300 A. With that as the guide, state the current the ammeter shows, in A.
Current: 17.5 A
